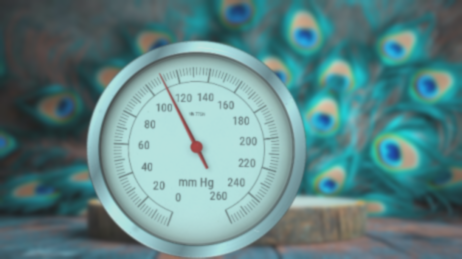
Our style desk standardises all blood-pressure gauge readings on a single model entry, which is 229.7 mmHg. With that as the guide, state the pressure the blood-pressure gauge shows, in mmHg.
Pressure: 110 mmHg
